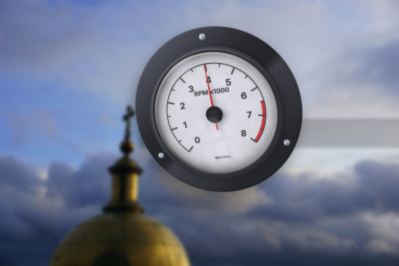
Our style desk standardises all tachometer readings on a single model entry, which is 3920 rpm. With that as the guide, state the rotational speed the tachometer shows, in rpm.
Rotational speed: 4000 rpm
